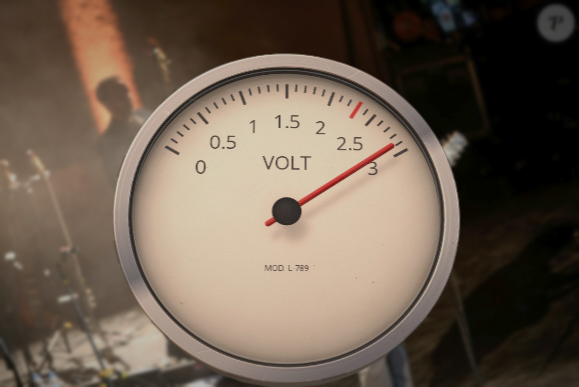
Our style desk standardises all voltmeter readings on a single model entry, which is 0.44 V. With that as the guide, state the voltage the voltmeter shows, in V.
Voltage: 2.9 V
